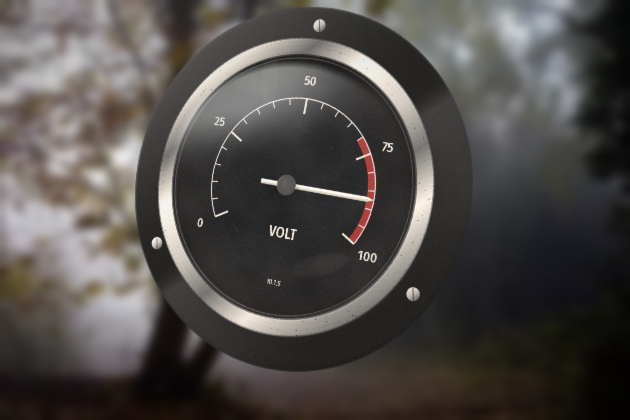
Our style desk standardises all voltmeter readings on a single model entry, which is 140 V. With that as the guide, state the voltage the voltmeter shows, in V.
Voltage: 87.5 V
